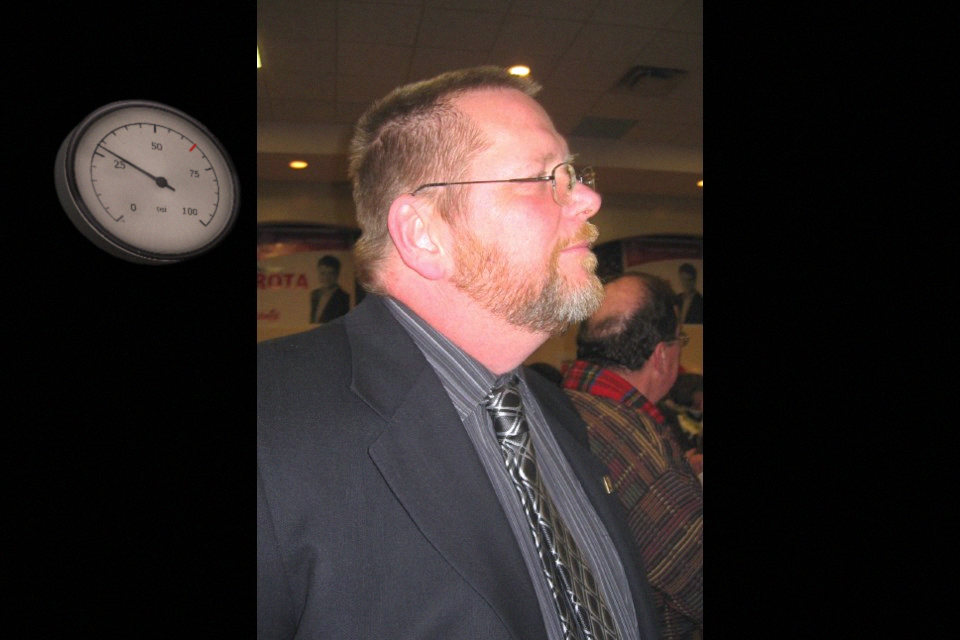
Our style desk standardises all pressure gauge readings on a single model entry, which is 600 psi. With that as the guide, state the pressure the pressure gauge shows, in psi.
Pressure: 27.5 psi
